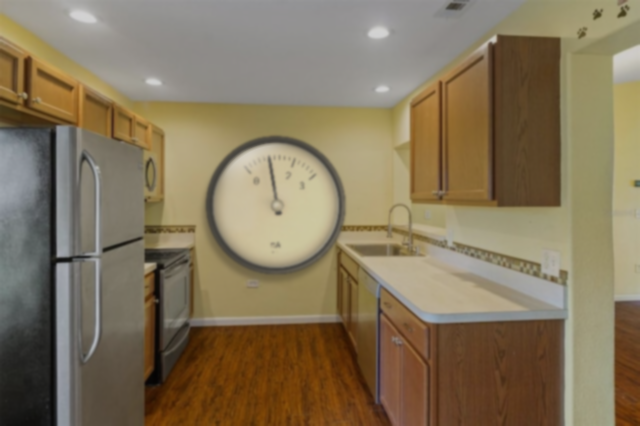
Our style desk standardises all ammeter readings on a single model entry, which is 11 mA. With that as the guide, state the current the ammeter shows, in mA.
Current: 1 mA
